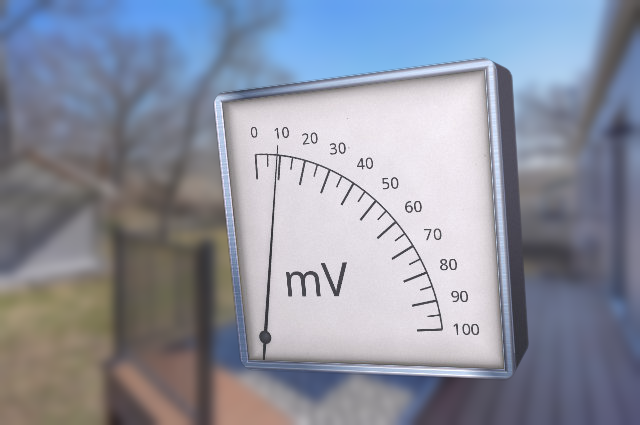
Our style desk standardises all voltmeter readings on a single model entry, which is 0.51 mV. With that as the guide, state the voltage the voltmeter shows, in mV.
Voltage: 10 mV
